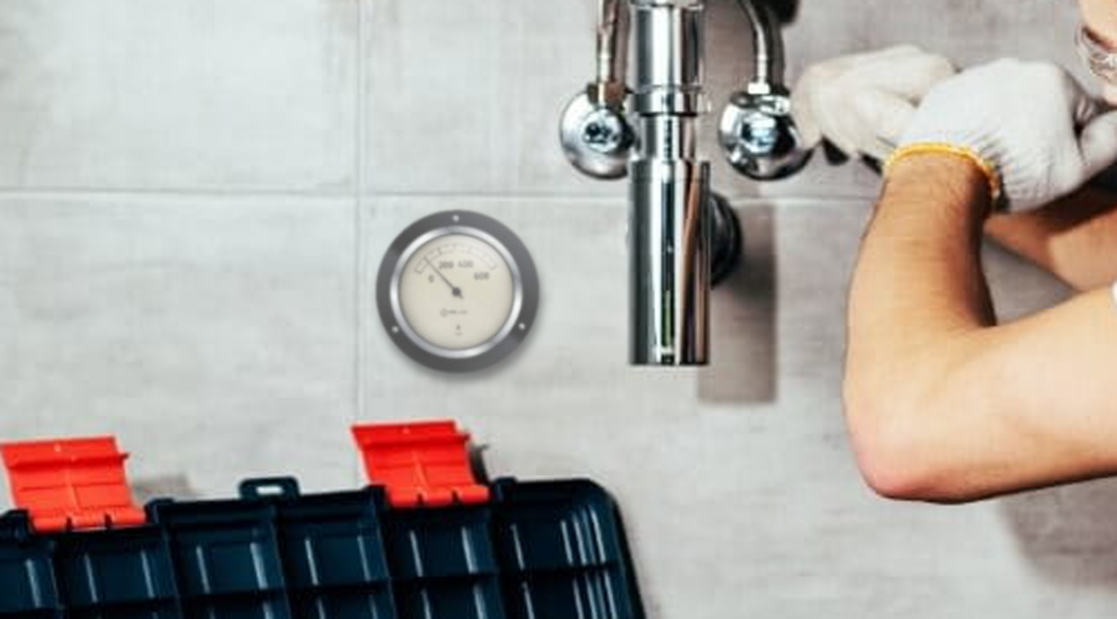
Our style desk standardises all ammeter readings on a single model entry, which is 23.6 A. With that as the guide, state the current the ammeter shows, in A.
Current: 100 A
